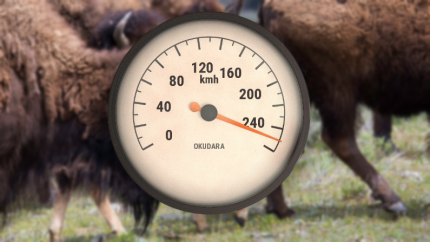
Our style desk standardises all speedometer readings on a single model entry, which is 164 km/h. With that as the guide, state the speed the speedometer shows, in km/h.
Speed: 250 km/h
